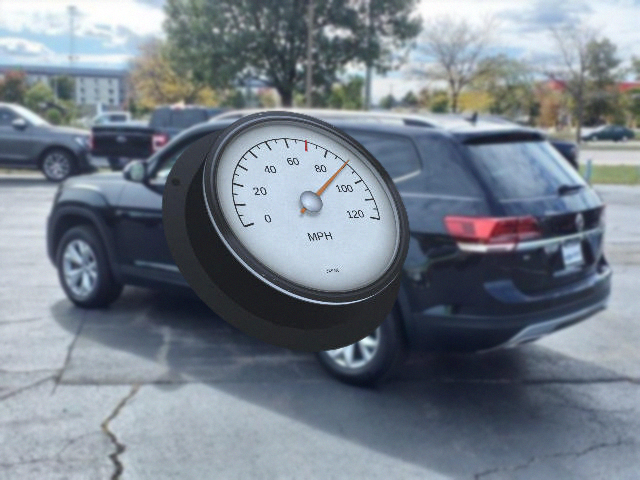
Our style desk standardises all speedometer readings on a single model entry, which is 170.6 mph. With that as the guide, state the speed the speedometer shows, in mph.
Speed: 90 mph
